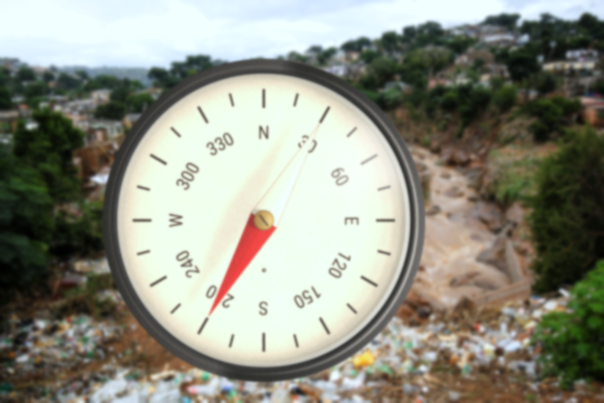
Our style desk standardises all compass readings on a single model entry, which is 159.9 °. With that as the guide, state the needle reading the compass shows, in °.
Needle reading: 210 °
